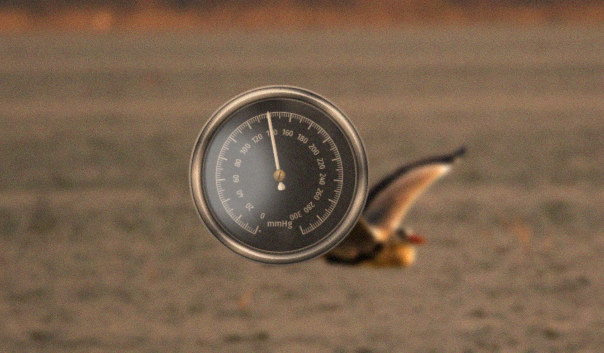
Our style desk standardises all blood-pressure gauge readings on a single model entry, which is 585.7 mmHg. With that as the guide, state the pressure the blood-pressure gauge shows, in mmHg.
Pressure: 140 mmHg
